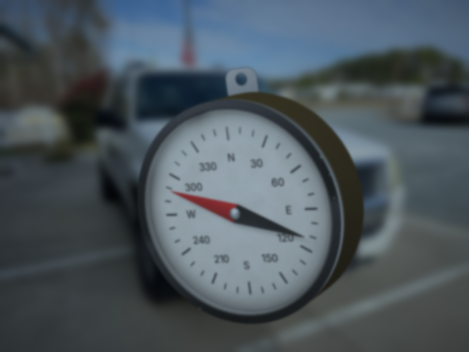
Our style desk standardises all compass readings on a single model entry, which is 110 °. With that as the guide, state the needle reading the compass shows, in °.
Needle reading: 290 °
